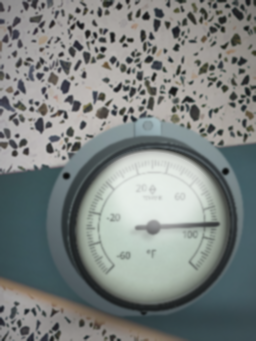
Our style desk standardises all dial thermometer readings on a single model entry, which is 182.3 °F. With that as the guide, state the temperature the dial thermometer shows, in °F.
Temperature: 90 °F
